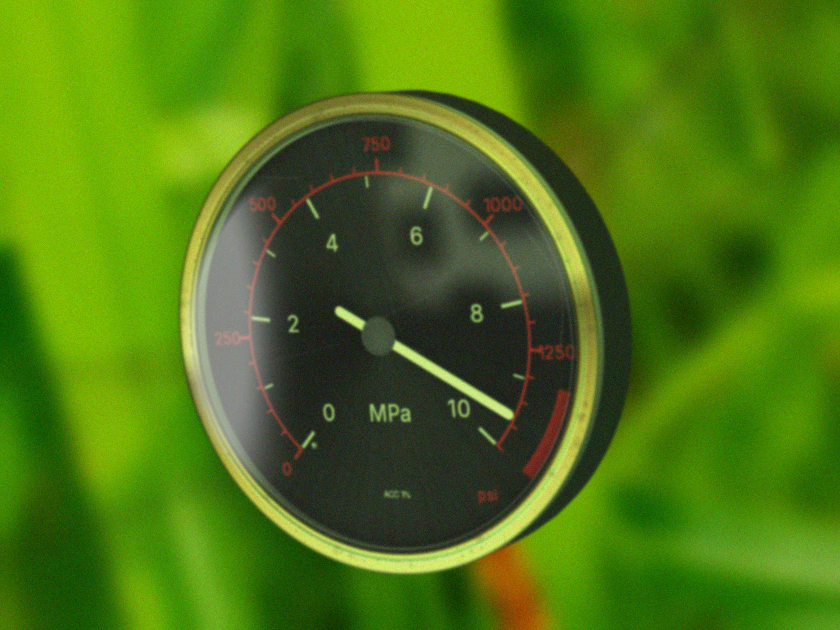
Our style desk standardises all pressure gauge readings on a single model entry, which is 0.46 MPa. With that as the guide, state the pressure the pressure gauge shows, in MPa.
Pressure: 9.5 MPa
